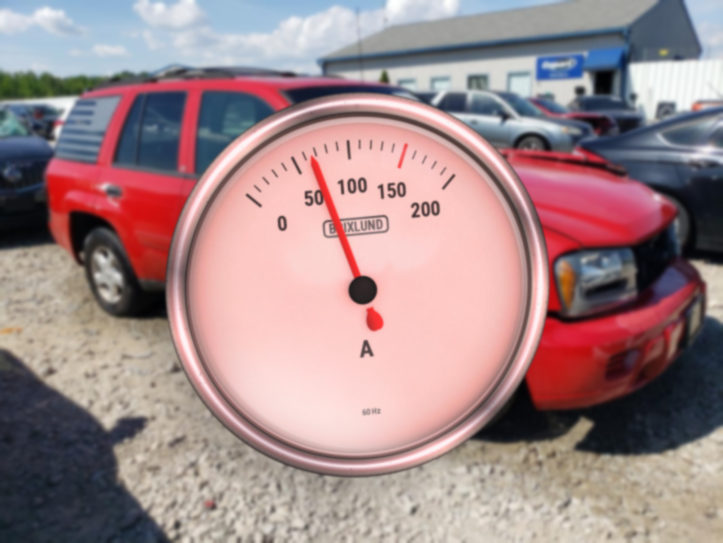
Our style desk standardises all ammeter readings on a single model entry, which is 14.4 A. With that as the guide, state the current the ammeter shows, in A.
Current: 65 A
